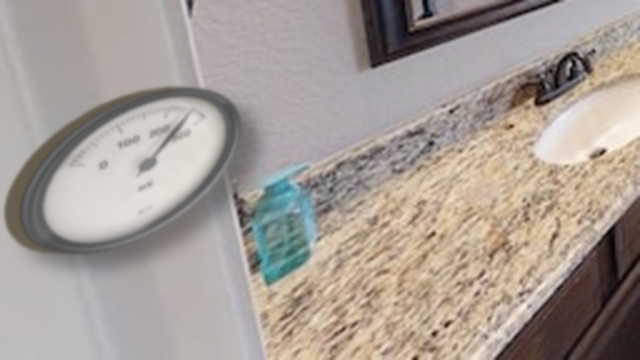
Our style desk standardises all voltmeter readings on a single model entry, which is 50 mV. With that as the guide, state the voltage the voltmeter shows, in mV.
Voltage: 250 mV
